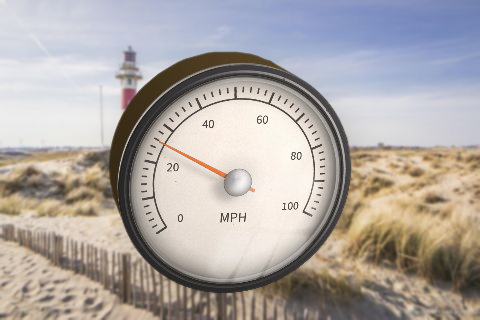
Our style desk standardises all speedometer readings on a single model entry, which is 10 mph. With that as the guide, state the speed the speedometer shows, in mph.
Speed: 26 mph
